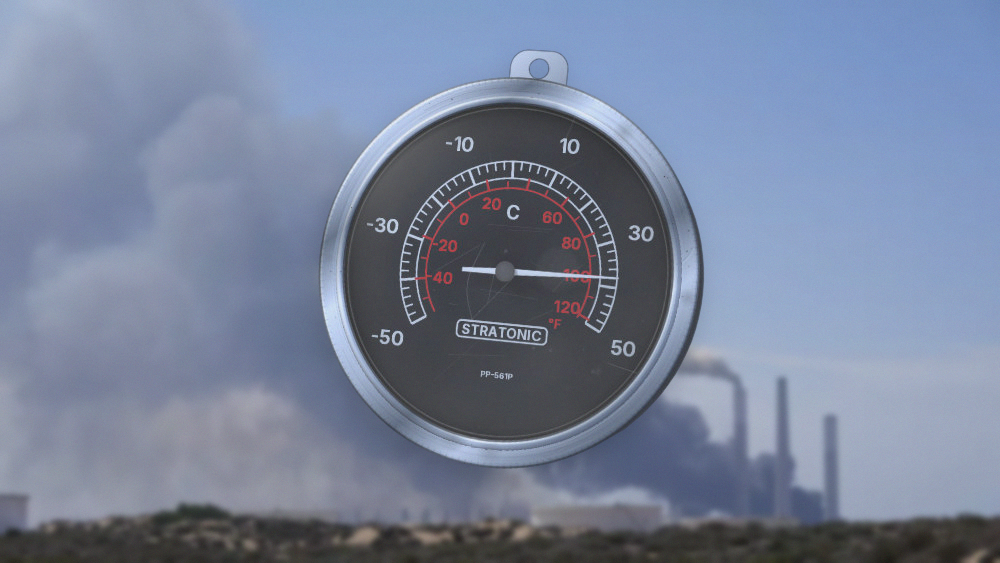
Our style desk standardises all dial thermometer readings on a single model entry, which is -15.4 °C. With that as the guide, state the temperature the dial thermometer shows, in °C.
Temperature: 38 °C
